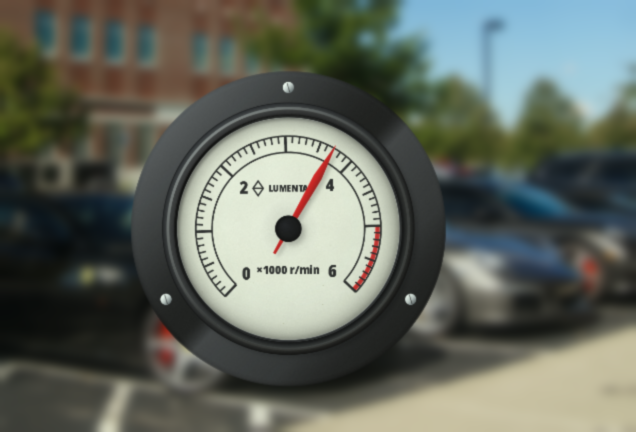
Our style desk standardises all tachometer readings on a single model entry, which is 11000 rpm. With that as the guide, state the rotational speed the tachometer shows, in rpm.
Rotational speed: 3700 rpm
